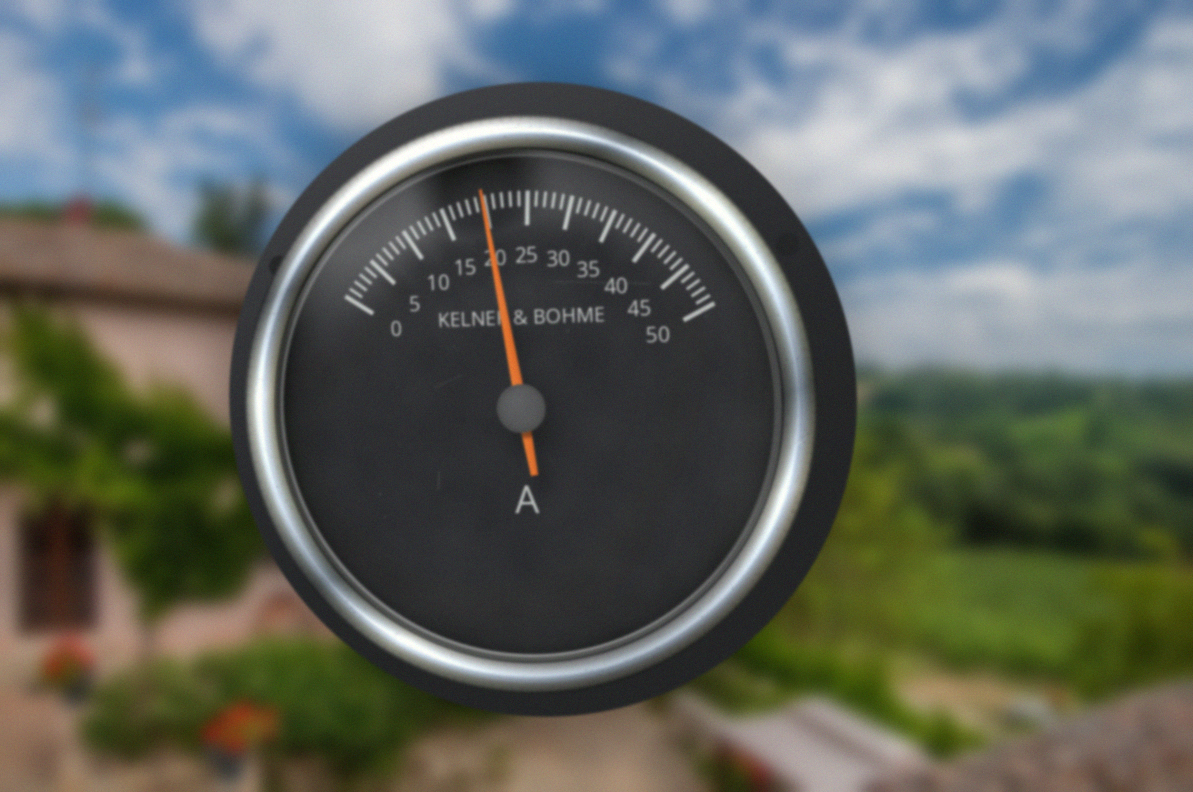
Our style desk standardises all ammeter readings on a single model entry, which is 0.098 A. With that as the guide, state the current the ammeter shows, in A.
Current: 20 A
